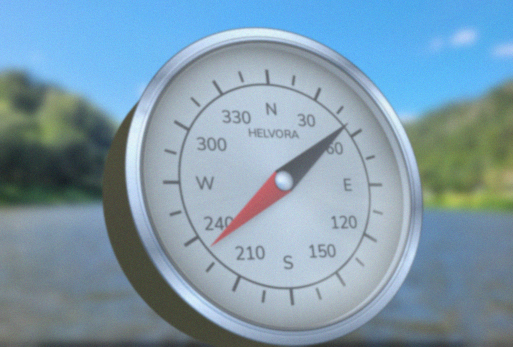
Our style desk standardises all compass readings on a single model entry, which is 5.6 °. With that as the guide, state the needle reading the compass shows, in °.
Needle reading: 232.5 °
